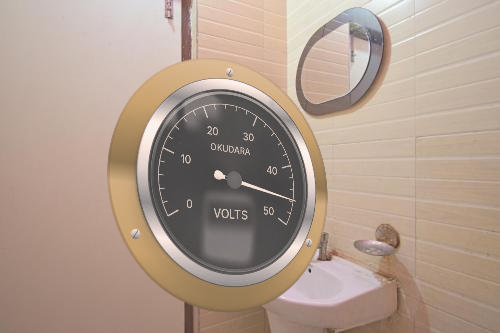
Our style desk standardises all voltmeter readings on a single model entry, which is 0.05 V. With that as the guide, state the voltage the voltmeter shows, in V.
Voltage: 46 V
